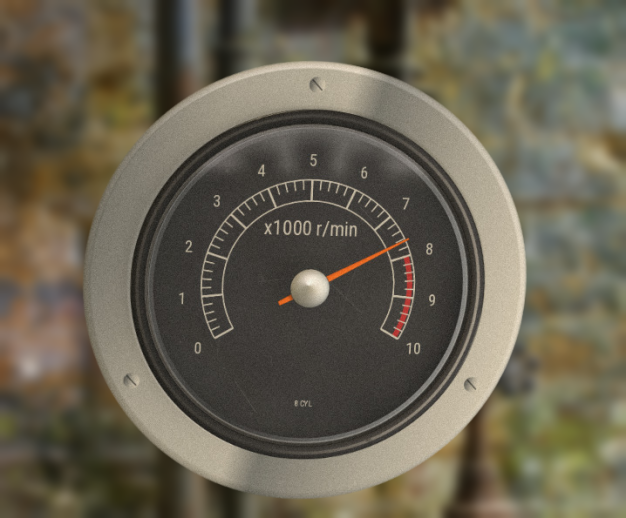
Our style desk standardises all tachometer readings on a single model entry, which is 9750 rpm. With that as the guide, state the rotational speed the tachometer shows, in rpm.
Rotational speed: 7600 rpm
